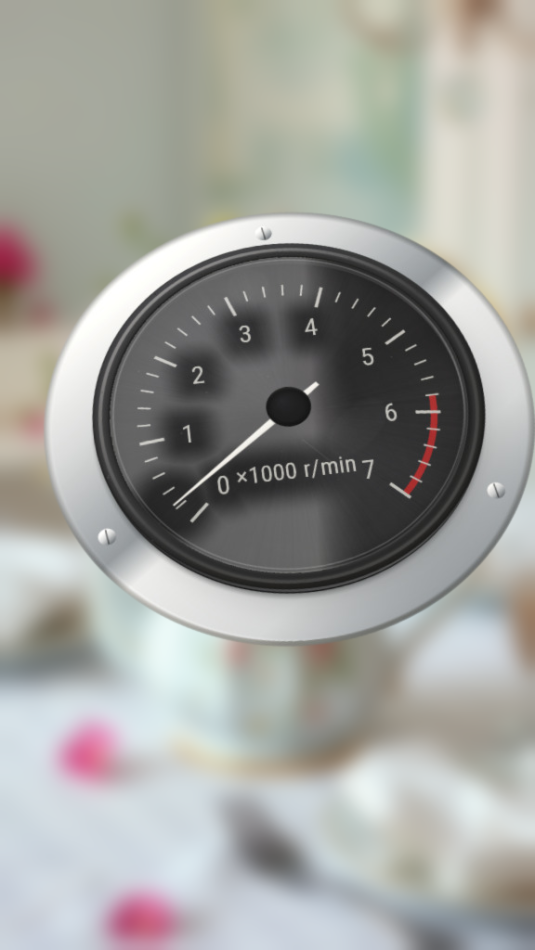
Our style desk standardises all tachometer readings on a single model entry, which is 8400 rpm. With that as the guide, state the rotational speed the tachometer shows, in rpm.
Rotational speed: 200 rpm
